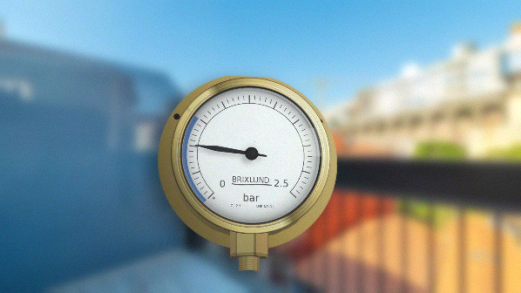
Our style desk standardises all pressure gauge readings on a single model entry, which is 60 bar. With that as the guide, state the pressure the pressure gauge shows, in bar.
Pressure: 0.5 bar
